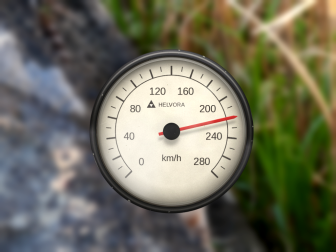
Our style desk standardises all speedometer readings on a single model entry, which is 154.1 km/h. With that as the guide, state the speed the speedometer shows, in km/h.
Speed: 220 km/h
